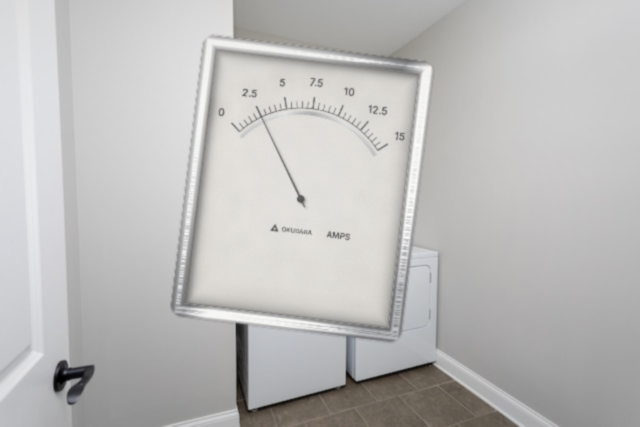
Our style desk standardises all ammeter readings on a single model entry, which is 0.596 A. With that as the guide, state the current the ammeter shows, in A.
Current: 2.5 A
